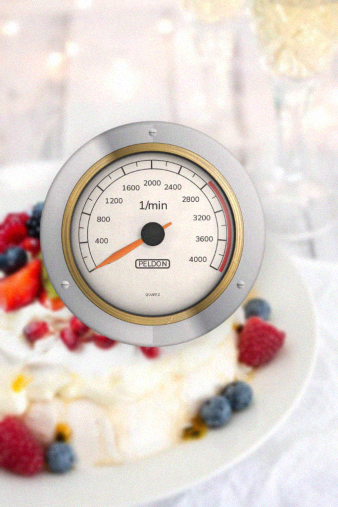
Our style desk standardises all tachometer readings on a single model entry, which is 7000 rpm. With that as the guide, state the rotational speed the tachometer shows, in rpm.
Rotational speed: 0 rpm
